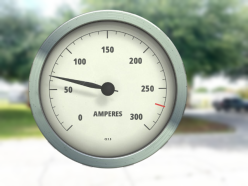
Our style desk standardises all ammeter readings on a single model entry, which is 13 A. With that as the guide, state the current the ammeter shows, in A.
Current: 65 A
